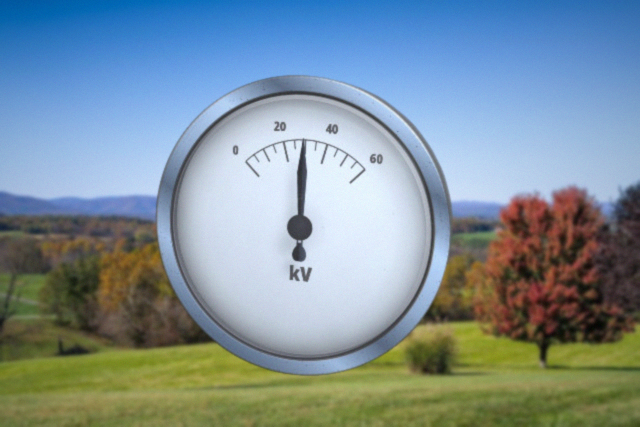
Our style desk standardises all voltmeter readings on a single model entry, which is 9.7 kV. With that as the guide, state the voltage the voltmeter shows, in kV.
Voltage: 30 kV
